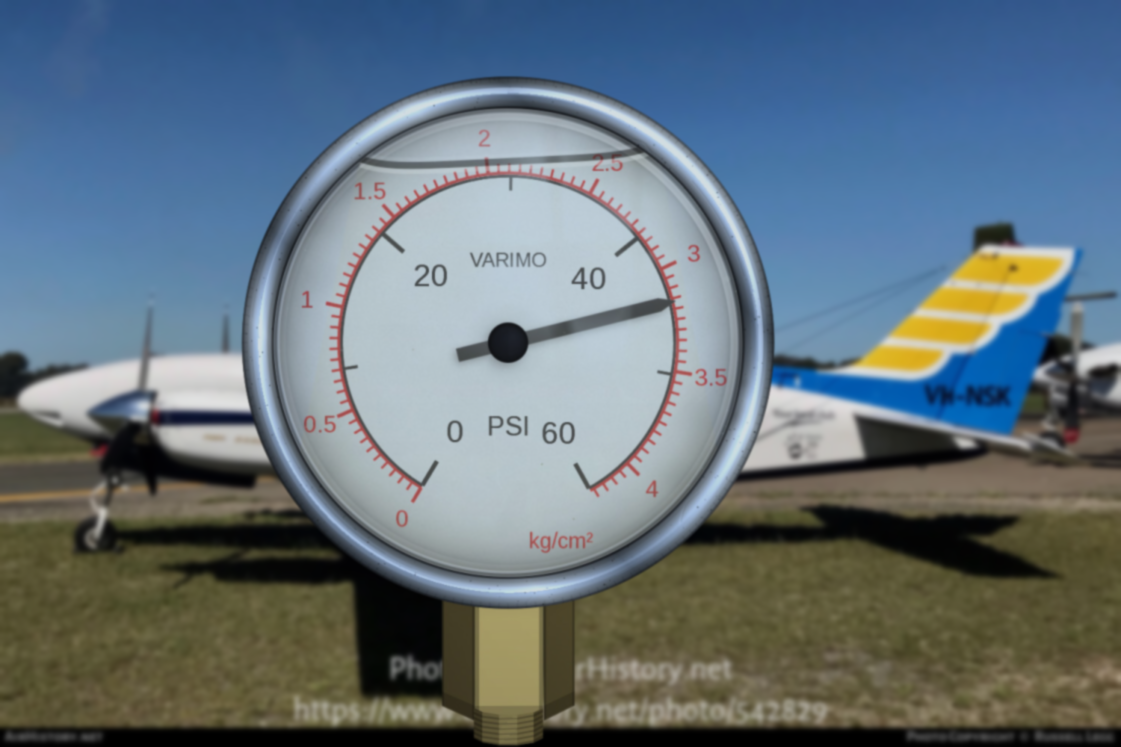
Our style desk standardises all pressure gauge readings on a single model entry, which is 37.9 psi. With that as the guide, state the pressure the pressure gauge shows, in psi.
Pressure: 45 psi
